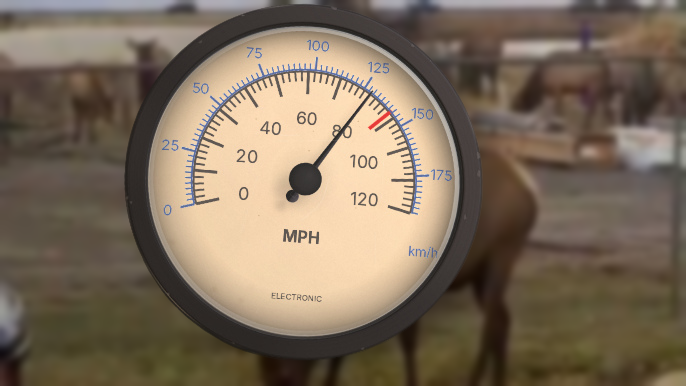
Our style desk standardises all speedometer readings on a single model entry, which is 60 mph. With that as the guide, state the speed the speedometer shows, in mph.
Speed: 80 mph
